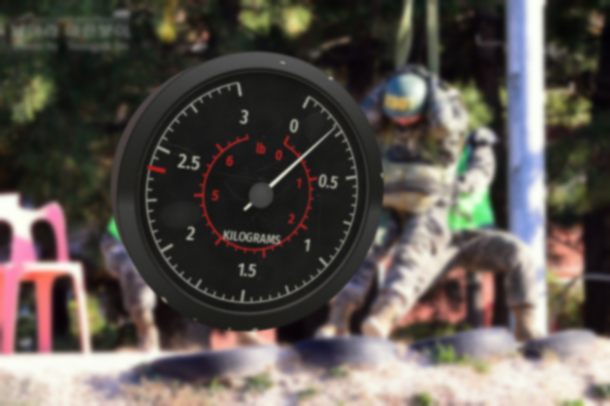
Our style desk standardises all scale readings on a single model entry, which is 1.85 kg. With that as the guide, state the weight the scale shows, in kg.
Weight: 0.2 kg
